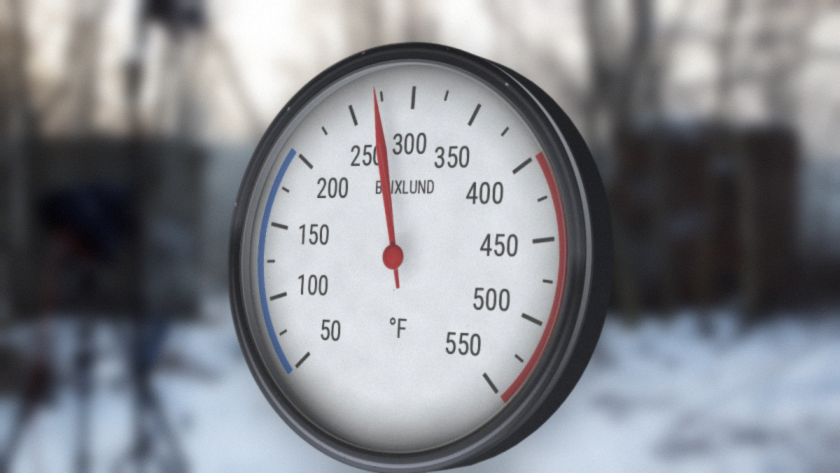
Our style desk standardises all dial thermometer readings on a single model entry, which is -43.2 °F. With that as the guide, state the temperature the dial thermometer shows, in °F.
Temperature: 275 °F
